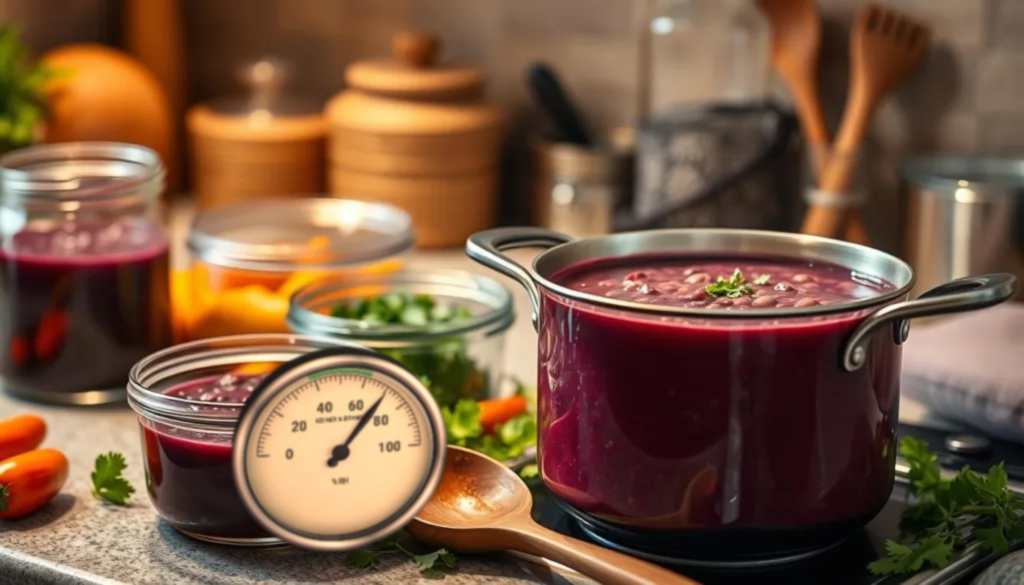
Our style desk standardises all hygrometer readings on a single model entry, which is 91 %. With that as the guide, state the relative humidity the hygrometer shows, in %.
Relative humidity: 70 %
